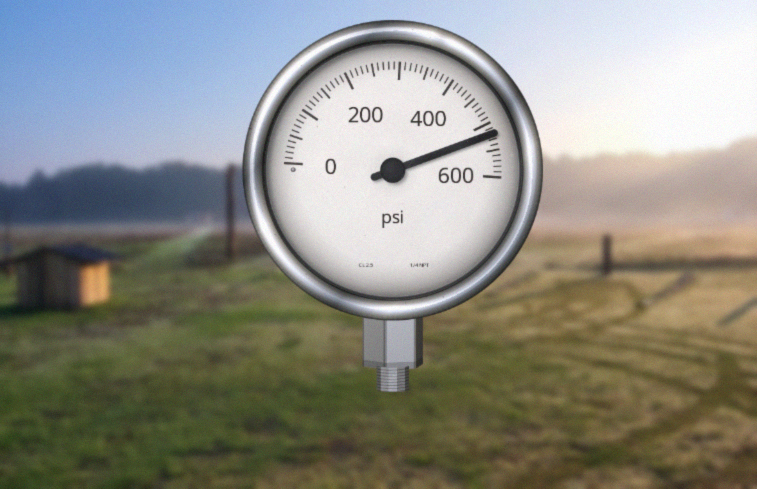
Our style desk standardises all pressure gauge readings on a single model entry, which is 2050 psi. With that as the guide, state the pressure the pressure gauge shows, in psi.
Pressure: 520 psi
